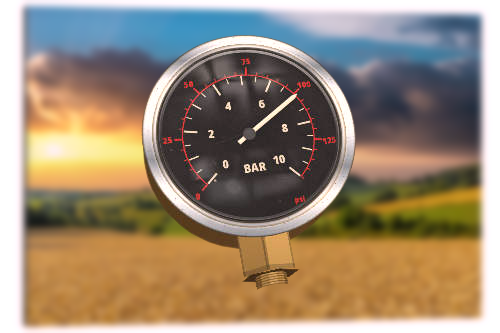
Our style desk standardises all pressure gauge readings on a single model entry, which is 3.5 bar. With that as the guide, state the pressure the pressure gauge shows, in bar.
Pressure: 7 bar
